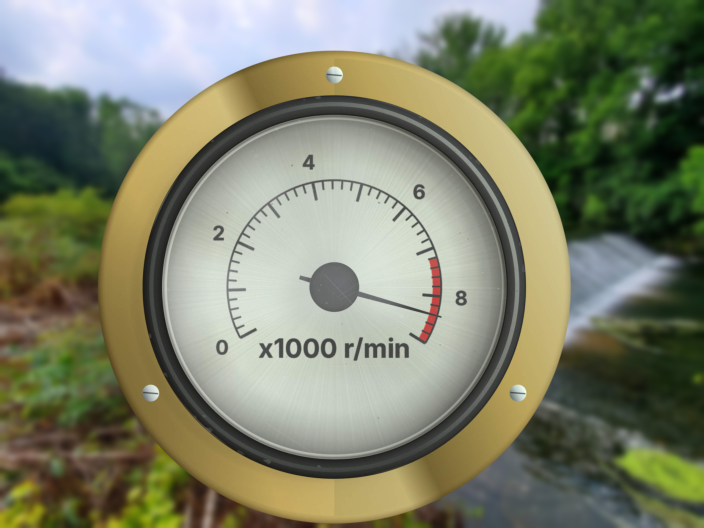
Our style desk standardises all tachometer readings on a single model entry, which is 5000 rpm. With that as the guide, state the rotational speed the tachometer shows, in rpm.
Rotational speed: 8400 rpm
